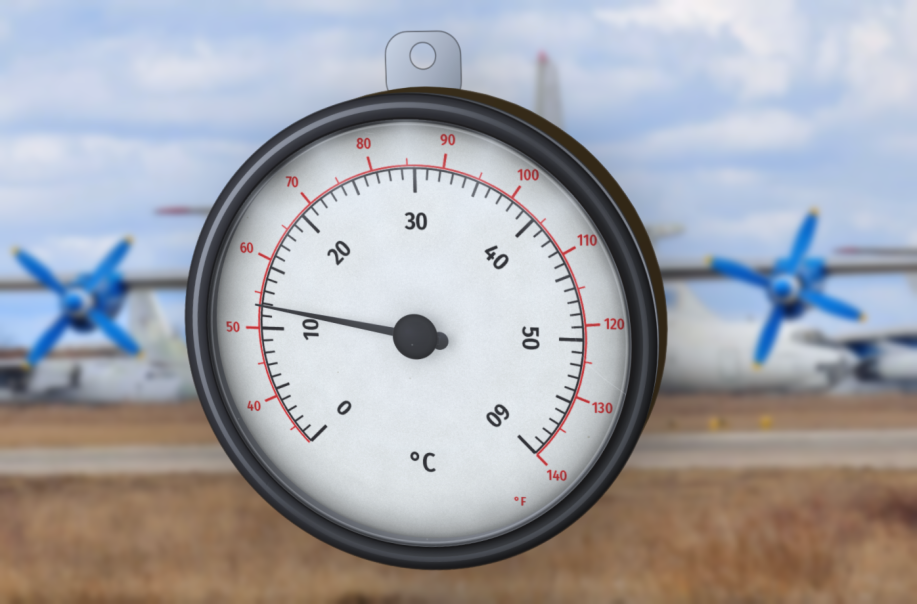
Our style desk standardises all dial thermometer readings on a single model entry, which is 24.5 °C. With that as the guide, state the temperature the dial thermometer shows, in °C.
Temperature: 12 °C
